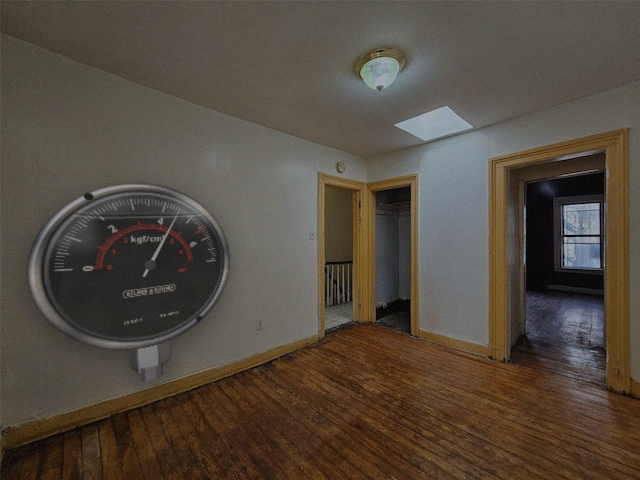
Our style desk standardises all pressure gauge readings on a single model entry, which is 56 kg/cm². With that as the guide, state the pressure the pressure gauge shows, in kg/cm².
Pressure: 4.5 kg/cm²
